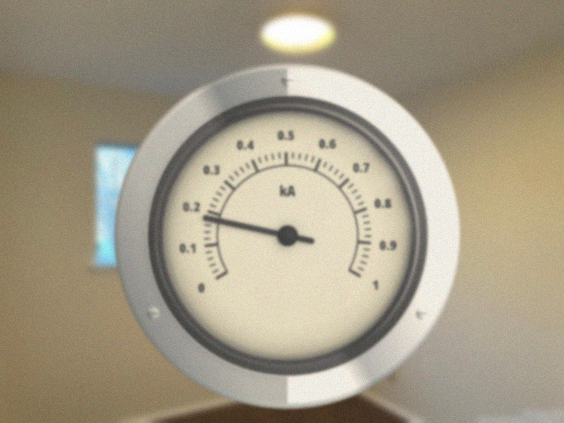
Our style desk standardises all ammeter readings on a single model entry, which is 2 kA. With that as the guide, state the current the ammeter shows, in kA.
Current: 0.18 kA
